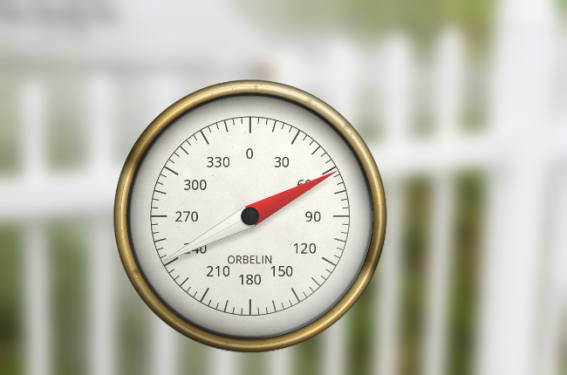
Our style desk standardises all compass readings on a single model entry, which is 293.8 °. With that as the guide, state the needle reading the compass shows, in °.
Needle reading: 62.5 °
